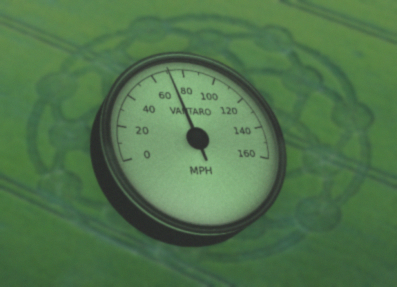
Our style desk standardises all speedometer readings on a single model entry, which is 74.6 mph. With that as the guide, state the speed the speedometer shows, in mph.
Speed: 70 mph
